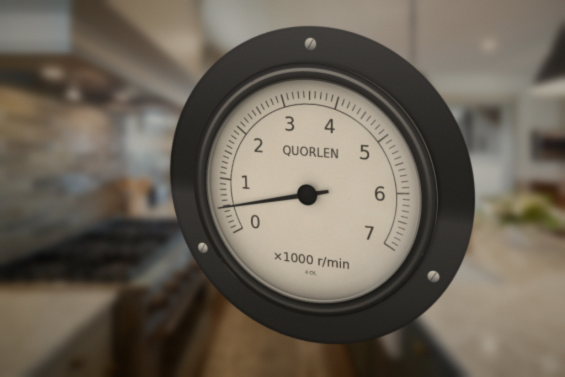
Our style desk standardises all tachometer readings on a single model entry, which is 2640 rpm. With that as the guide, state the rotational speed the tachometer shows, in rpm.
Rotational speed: 500 rpm
